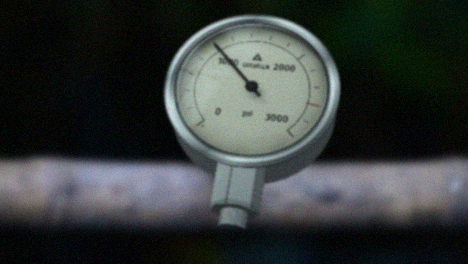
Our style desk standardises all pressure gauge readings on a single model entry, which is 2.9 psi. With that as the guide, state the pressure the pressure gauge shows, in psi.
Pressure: 1000 psi
